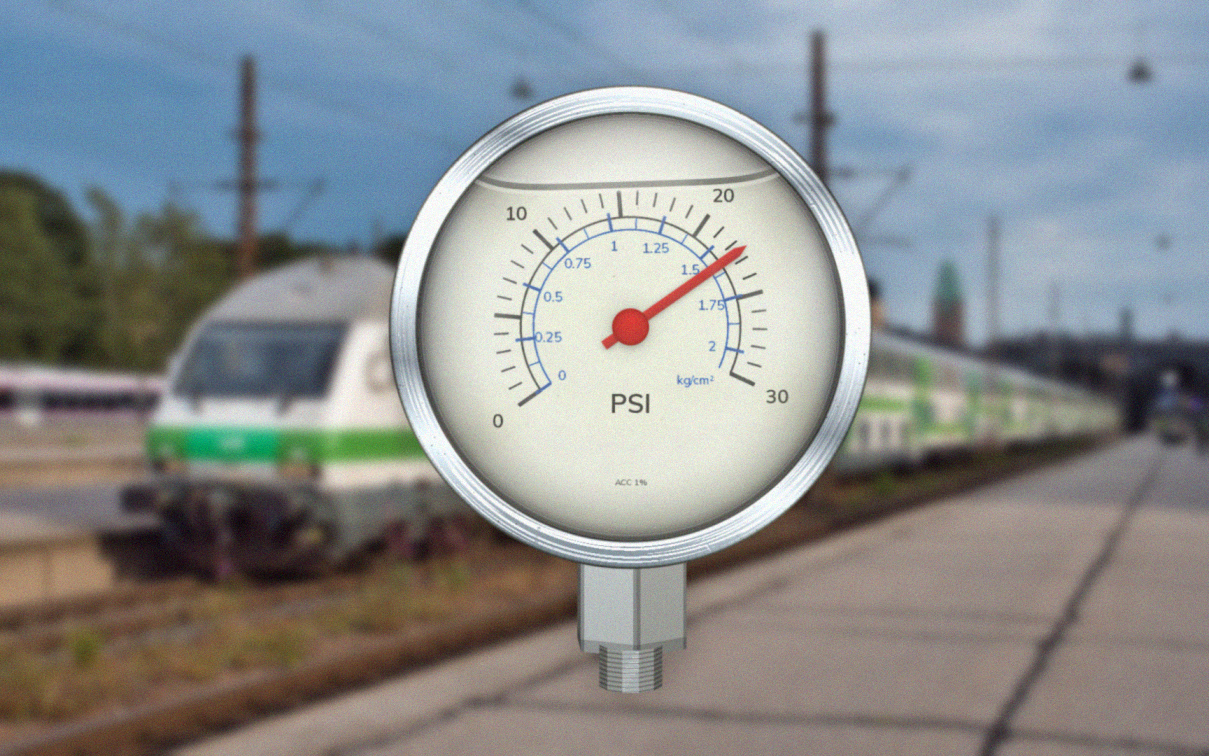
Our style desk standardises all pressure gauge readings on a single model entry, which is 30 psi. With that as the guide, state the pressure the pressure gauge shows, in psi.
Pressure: 22.5 psi
